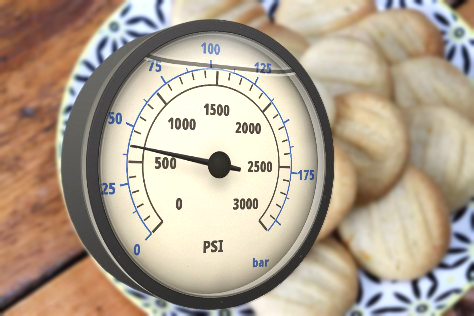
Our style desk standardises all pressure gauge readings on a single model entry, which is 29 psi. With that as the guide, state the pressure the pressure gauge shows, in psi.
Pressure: 600 psi
